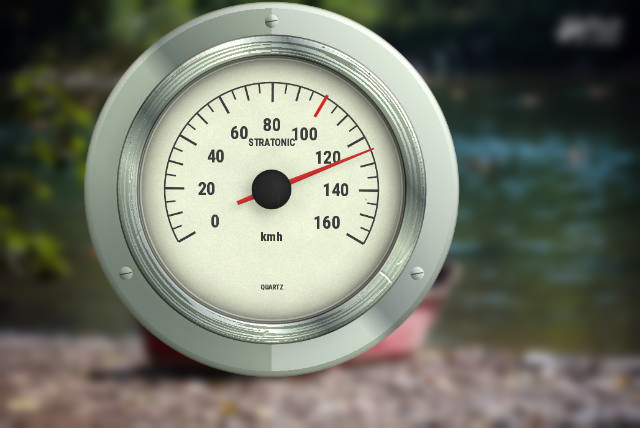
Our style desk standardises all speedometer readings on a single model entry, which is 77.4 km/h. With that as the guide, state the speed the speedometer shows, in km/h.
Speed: 125 km/h
